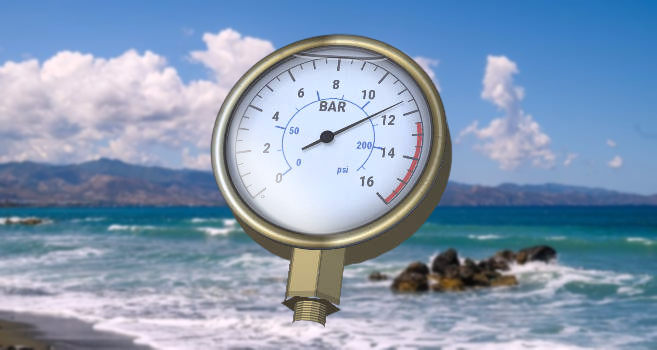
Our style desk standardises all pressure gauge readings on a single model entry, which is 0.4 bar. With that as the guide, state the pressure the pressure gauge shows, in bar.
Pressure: 11.5 bar
